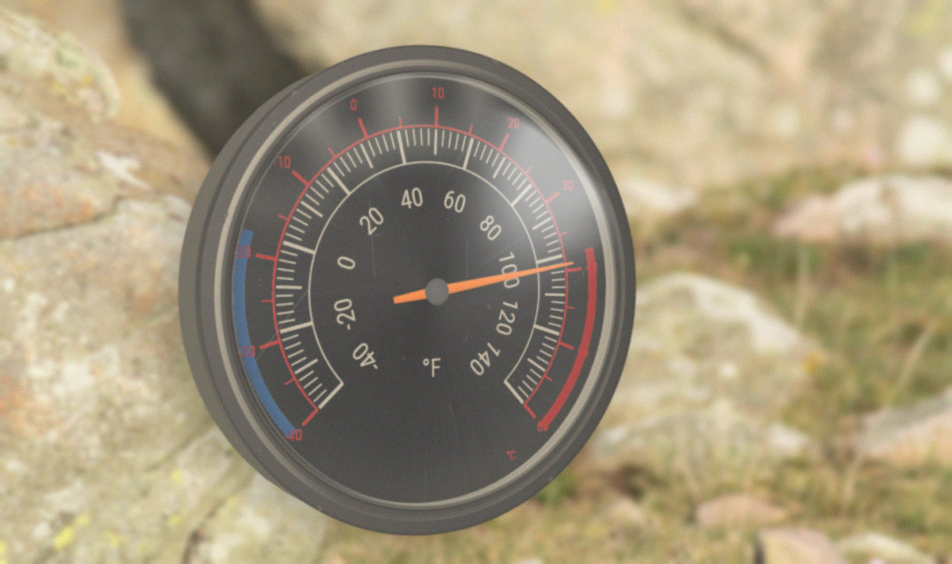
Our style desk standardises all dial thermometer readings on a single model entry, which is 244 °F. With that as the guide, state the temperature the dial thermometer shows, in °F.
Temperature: 102 °F
